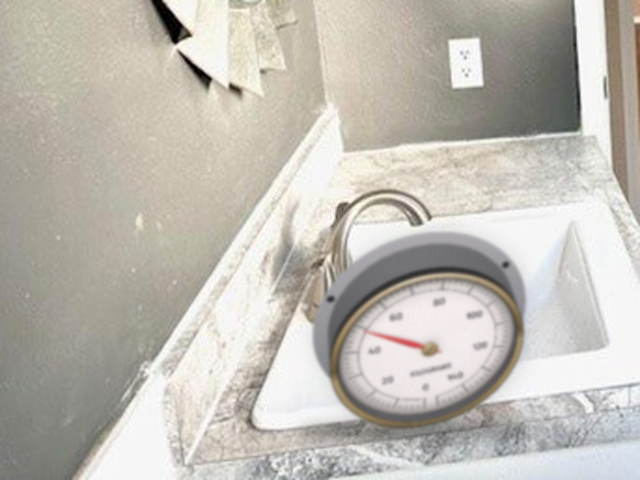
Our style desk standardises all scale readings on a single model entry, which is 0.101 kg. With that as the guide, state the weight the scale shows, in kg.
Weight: 50 kg
